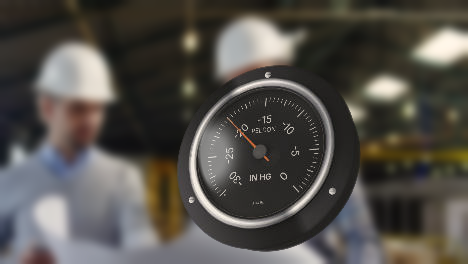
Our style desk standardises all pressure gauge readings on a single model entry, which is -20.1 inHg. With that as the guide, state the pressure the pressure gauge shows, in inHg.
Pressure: -20 inHg
